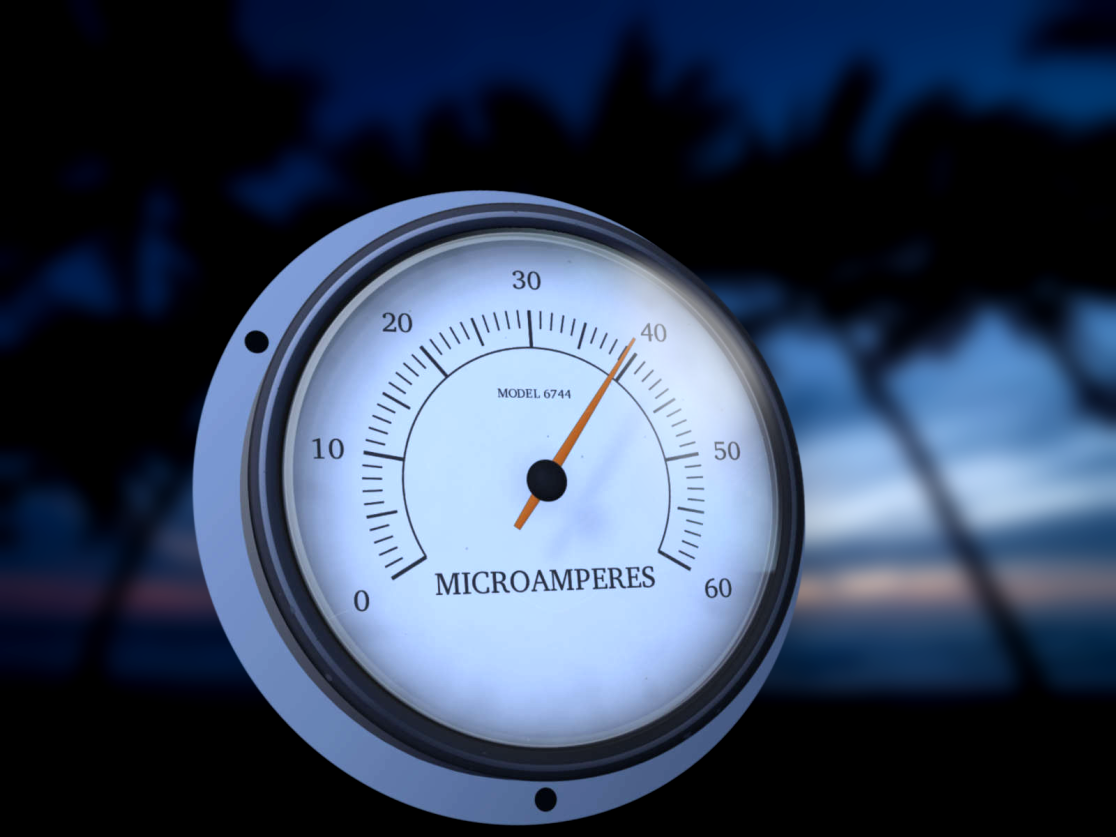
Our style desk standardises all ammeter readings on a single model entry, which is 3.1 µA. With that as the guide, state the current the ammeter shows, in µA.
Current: 39 µA
